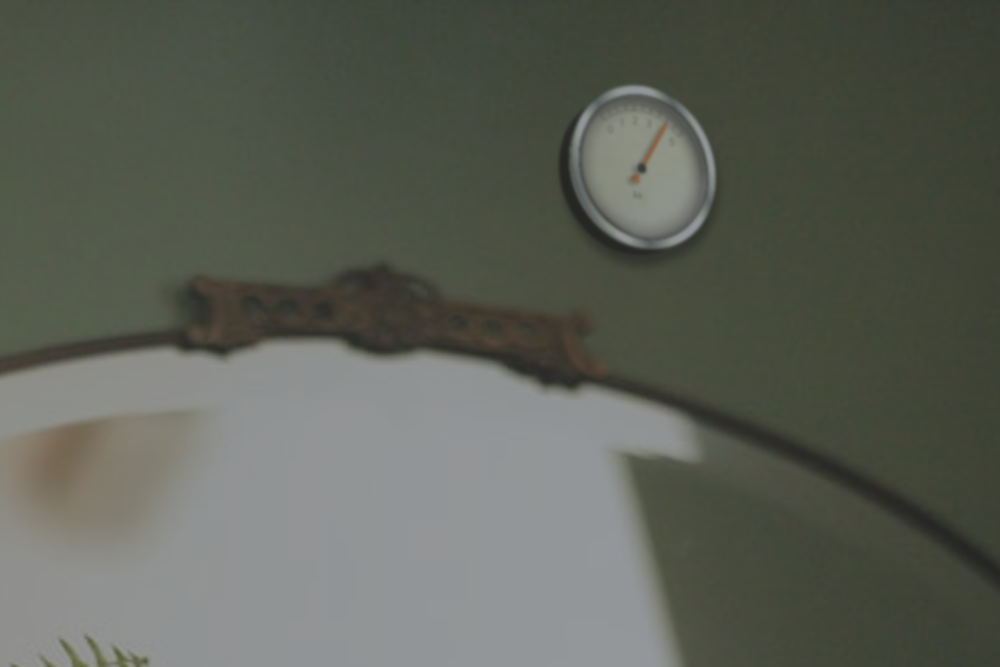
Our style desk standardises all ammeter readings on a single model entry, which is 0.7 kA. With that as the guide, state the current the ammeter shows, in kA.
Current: 4 kA
